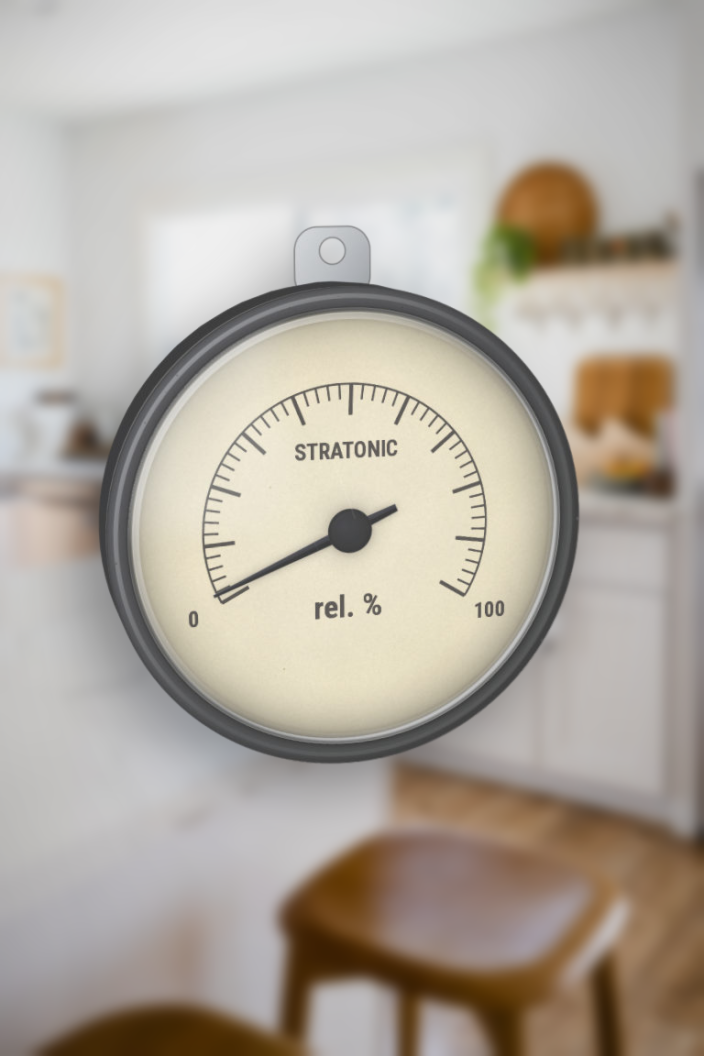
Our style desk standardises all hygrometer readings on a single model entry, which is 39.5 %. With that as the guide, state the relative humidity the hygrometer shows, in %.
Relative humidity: 2 %
